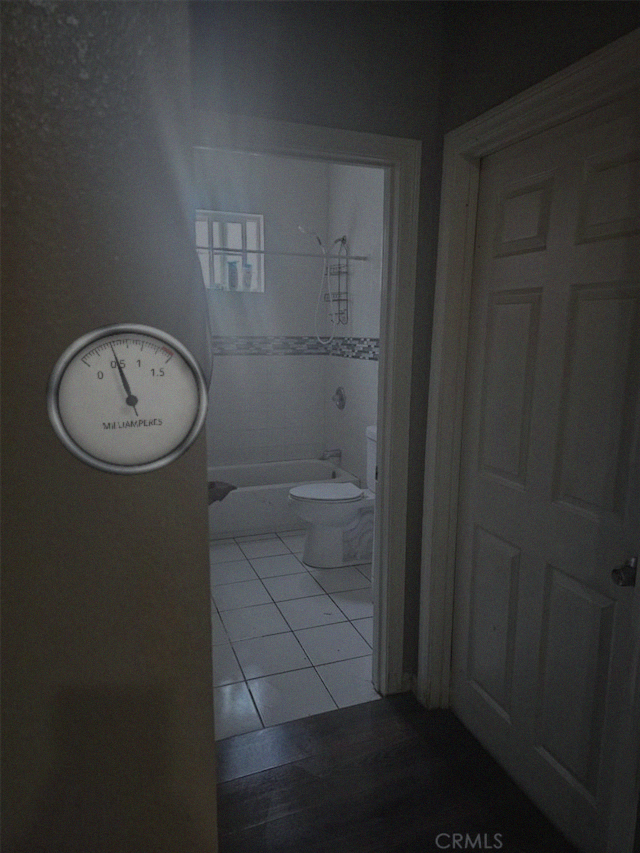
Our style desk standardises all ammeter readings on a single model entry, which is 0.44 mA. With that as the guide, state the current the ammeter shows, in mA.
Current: 0.5 mA
